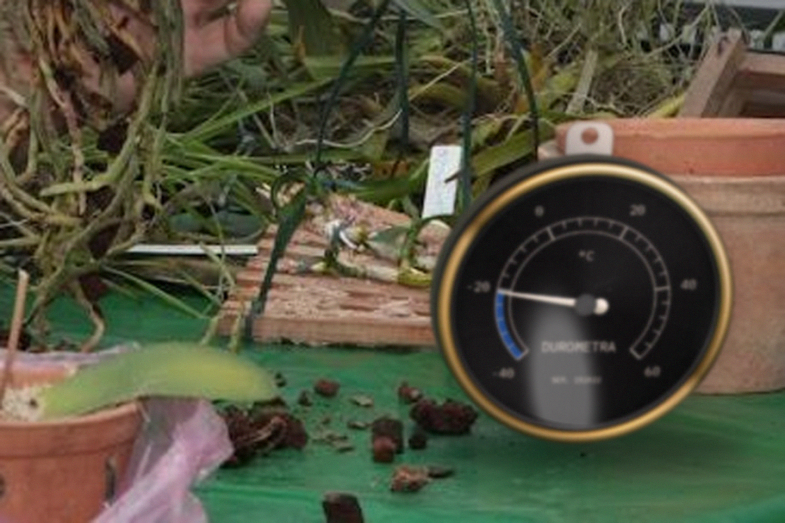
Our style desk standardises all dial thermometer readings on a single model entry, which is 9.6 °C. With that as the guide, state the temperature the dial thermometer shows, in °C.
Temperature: -20 °C
